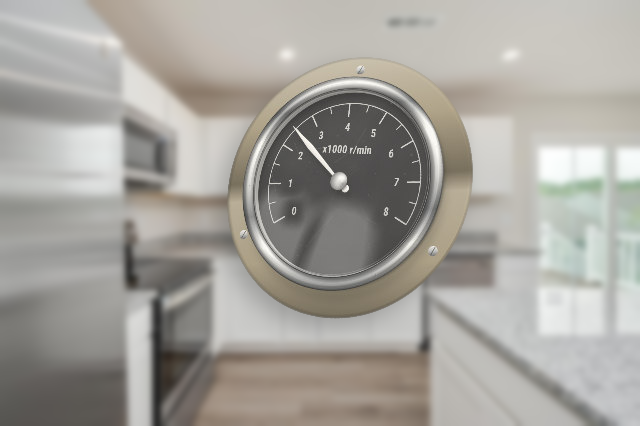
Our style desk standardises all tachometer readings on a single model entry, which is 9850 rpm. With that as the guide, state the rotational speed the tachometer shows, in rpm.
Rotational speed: 2500 rpm
